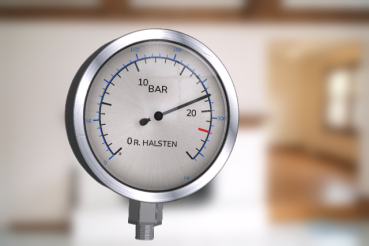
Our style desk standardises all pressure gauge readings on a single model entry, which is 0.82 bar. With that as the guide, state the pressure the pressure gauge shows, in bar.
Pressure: 18.5 bar
